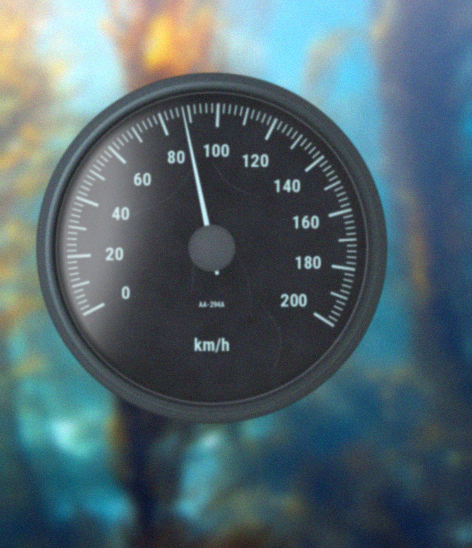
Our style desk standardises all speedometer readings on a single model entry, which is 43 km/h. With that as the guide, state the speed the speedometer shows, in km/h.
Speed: 88 km/h
